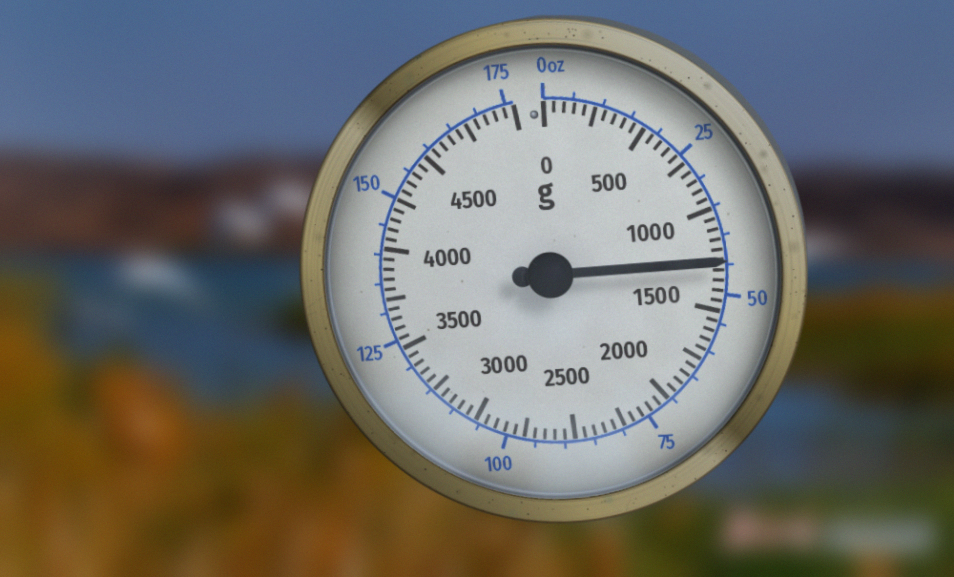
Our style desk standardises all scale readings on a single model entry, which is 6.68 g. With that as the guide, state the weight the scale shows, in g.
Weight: 1250 g
